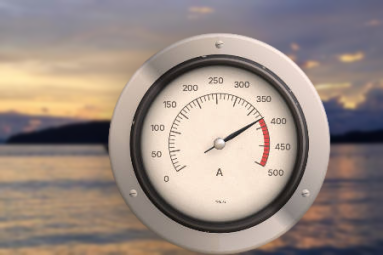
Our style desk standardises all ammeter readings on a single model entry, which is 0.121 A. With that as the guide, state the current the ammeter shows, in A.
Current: 380 A
